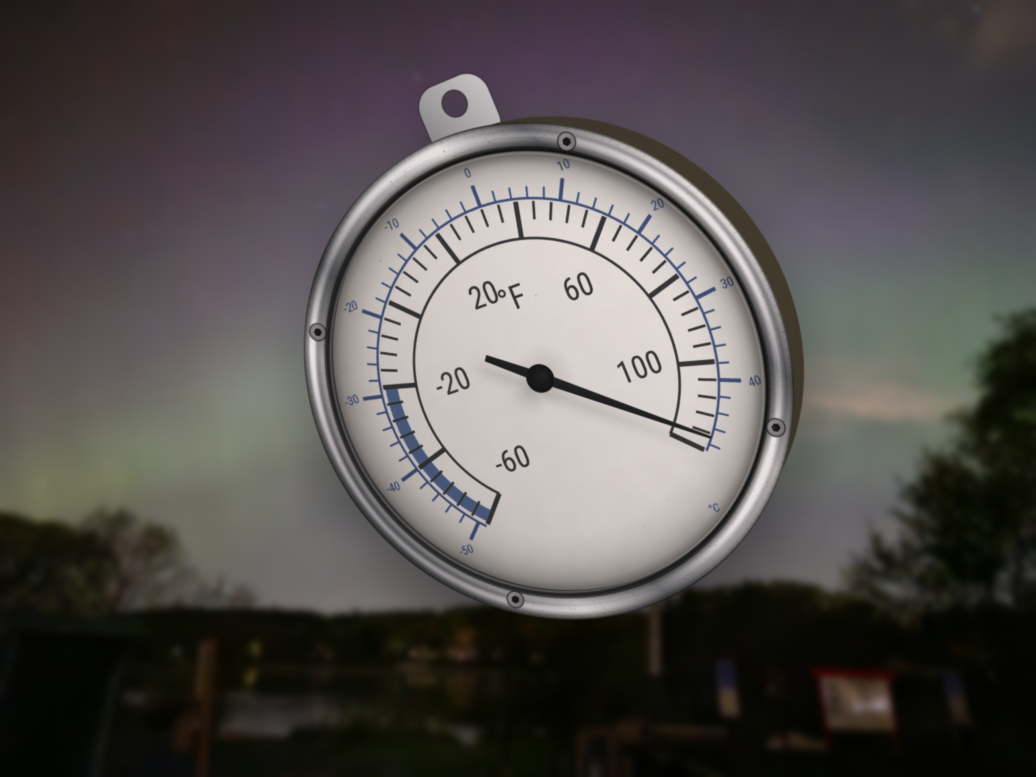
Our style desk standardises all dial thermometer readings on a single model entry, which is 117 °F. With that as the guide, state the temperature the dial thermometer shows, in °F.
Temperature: 116 °F
